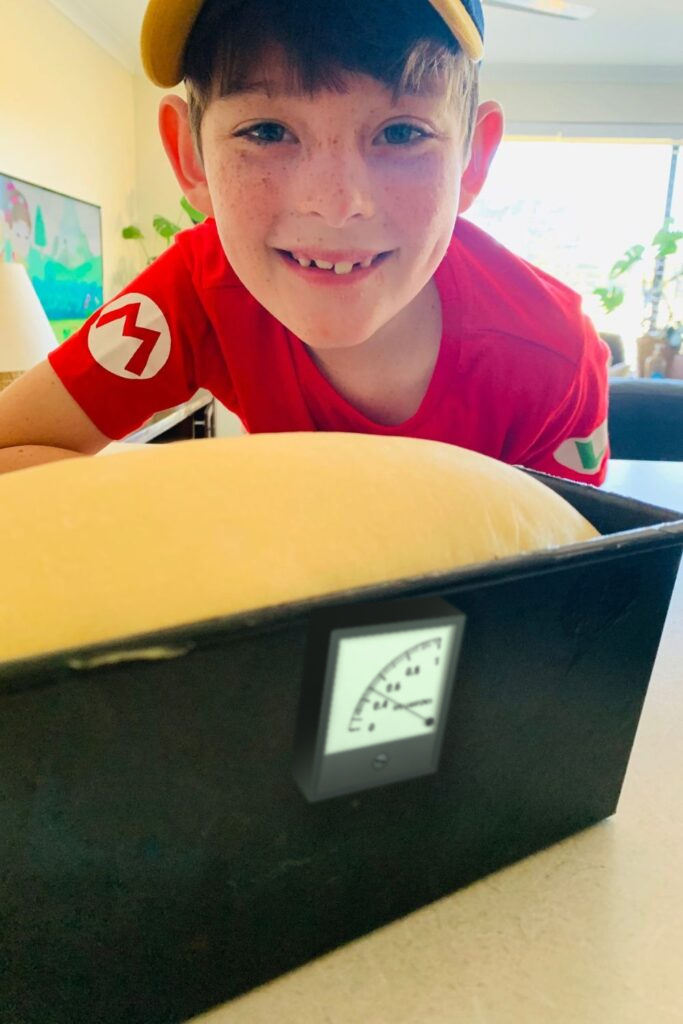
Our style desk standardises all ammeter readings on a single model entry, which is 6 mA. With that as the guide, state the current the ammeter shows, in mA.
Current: 0.5 mA
